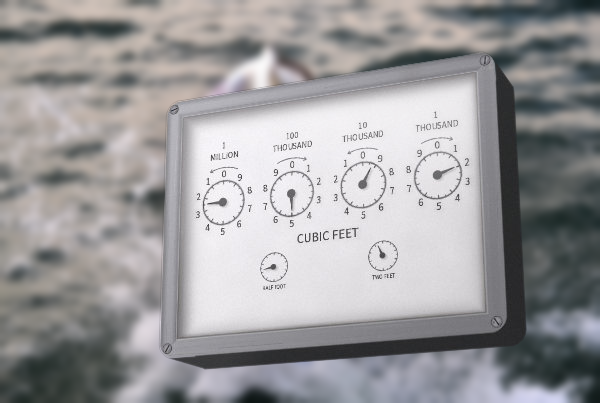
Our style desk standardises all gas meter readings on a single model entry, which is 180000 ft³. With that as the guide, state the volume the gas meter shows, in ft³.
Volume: 249200 ft³
